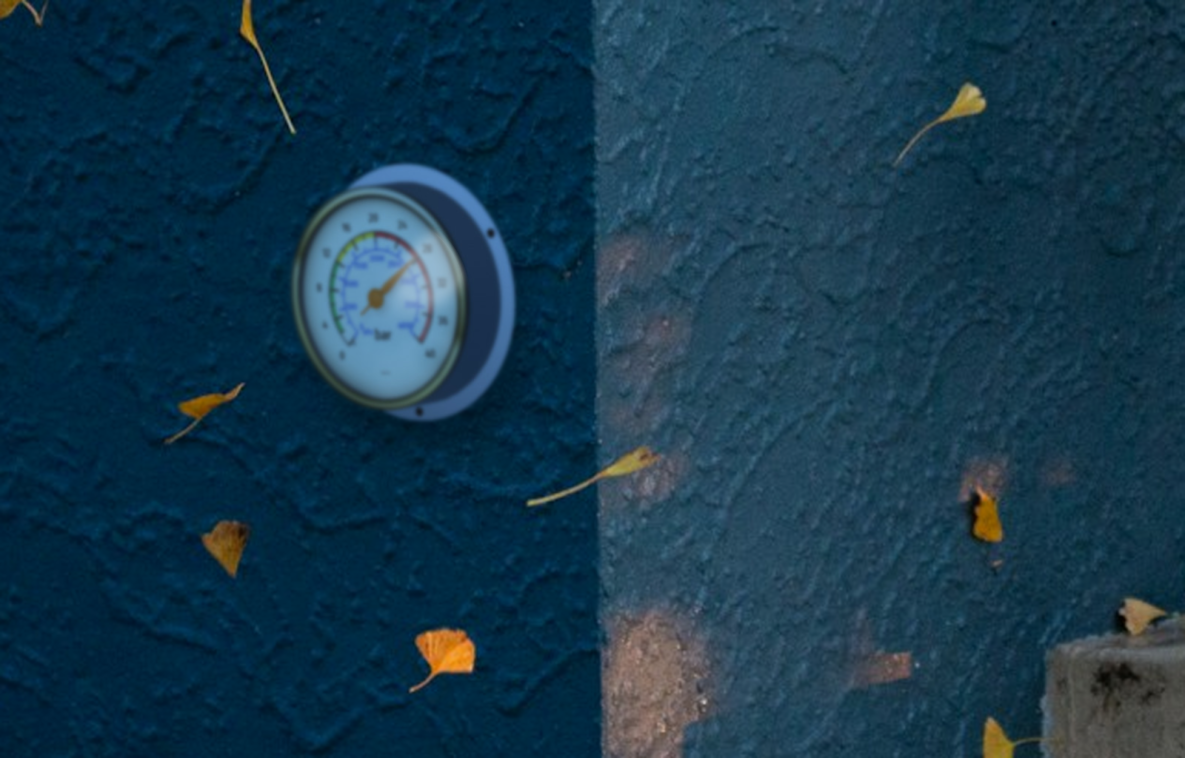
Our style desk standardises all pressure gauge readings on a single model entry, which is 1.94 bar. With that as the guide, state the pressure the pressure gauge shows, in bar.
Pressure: 28 bar
